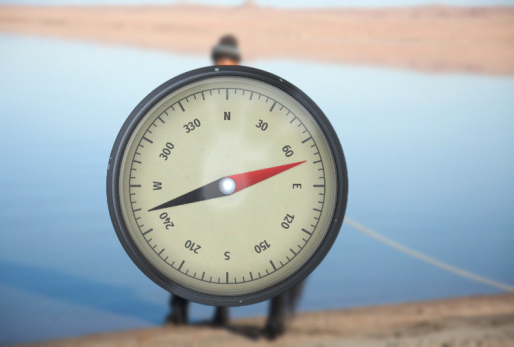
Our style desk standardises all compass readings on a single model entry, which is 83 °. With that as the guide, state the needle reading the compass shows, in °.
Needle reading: 72.5 °
